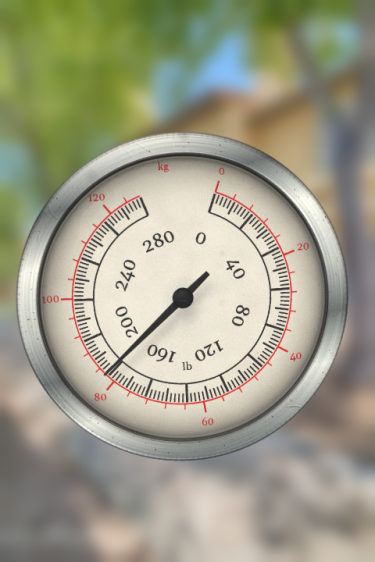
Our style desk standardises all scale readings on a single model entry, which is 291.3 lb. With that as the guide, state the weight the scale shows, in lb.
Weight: 182 lb
